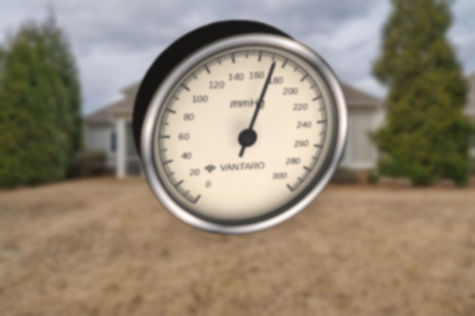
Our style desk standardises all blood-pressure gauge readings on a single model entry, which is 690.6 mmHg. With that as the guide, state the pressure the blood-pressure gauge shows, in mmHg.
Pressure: 170 mmHg
